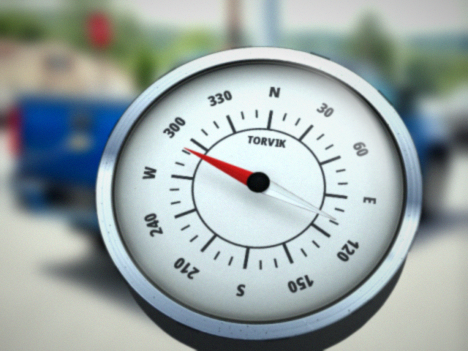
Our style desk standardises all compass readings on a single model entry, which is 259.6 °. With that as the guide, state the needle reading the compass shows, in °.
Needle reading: 290 °
